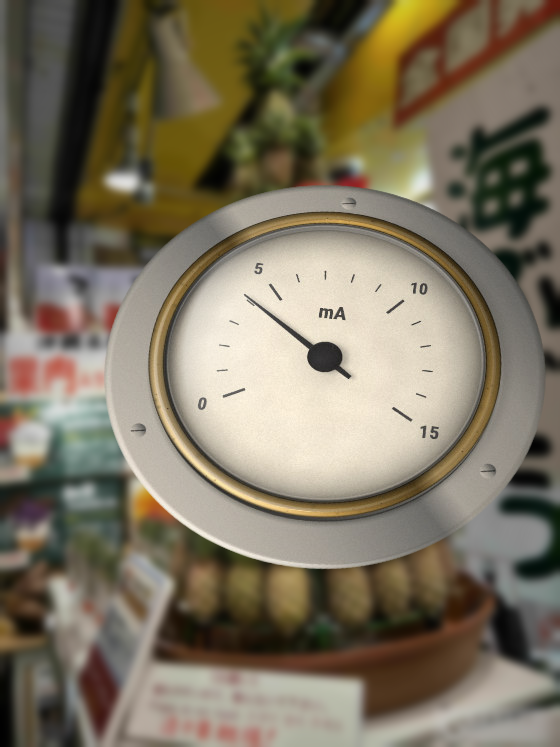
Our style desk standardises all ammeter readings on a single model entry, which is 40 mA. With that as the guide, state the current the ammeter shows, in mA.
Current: 4 mA
